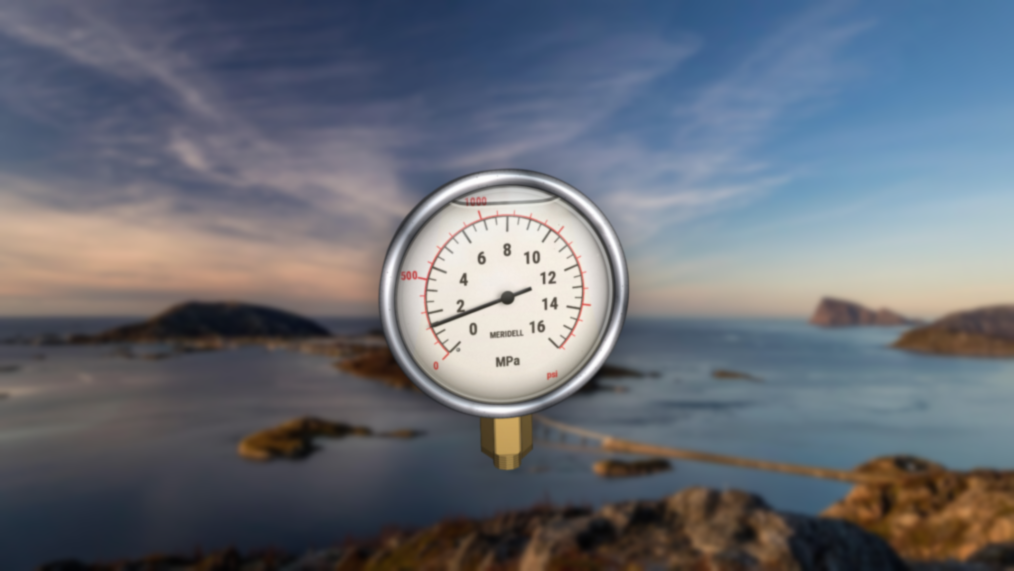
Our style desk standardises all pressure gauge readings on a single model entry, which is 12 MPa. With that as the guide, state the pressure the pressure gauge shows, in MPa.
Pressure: 1.5 MPa
